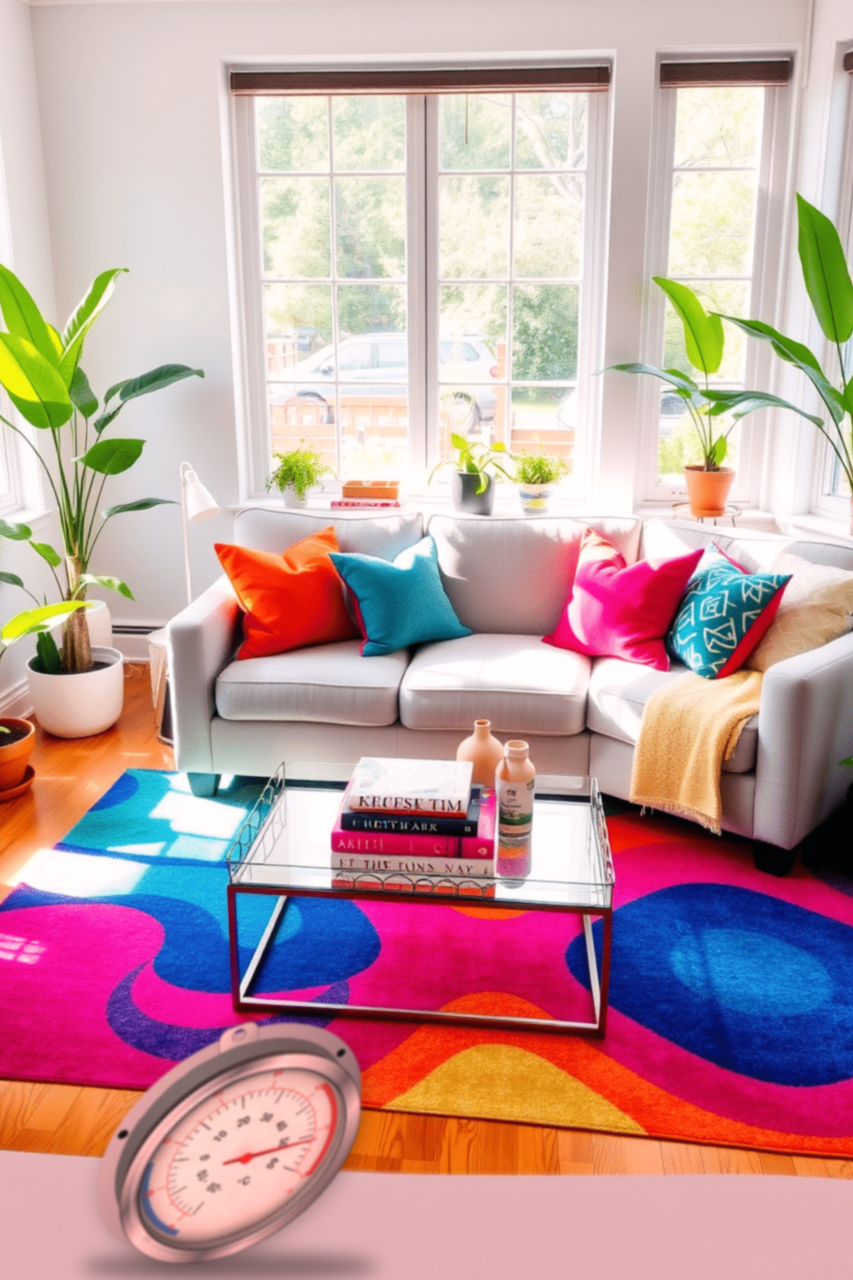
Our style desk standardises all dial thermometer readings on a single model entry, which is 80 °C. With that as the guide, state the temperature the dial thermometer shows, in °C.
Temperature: 50 °C
